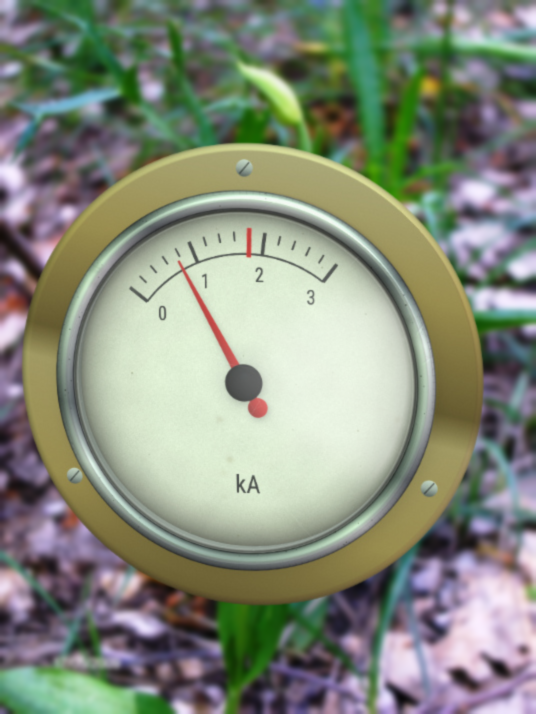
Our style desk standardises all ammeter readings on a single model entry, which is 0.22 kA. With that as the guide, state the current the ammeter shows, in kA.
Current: 0.8 kA
